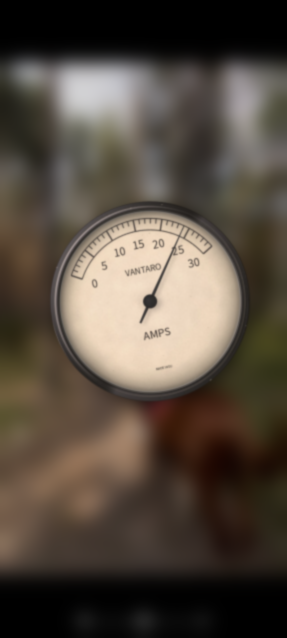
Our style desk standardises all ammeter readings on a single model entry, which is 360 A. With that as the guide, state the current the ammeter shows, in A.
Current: 24 A
